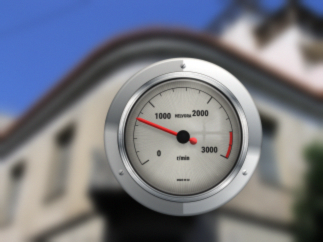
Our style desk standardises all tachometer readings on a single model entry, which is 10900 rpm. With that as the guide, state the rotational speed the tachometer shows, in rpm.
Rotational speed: 700 rpm
